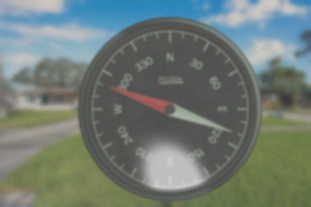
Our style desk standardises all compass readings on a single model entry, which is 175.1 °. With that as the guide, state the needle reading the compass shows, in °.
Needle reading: 290 °
